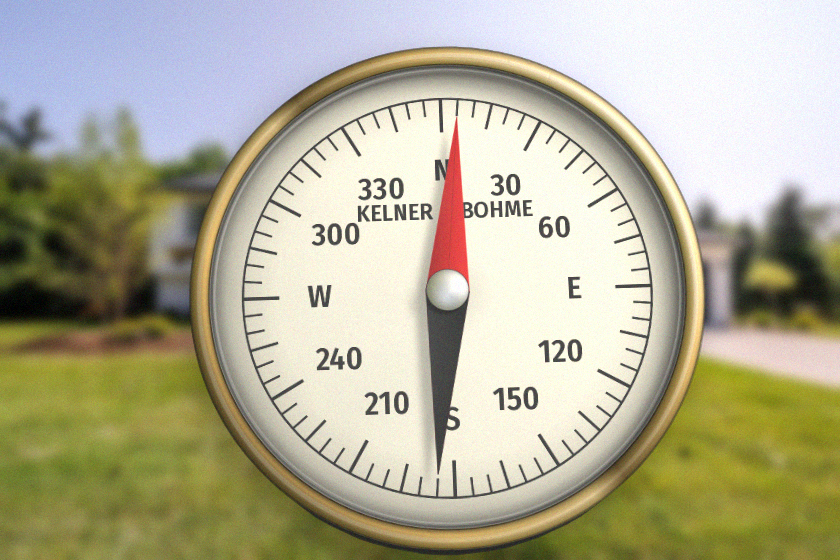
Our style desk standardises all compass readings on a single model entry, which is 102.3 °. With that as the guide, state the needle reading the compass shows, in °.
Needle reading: 5 °
